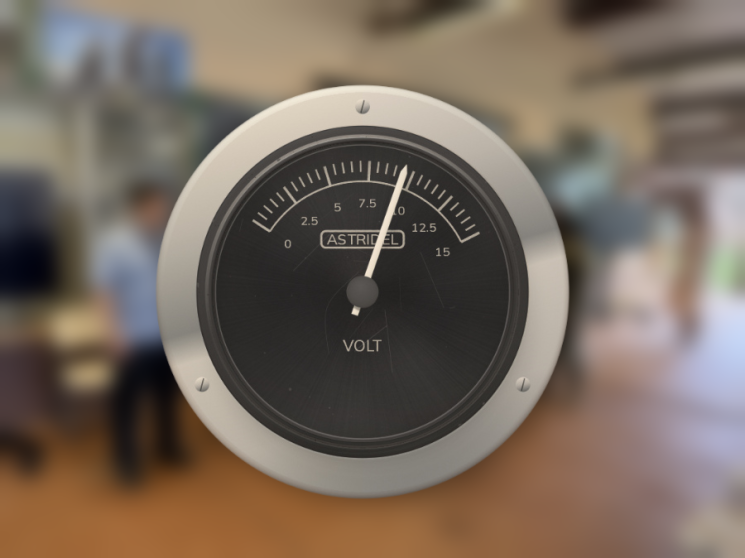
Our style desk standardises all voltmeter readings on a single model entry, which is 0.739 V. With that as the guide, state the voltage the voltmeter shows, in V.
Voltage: 9.5 V
